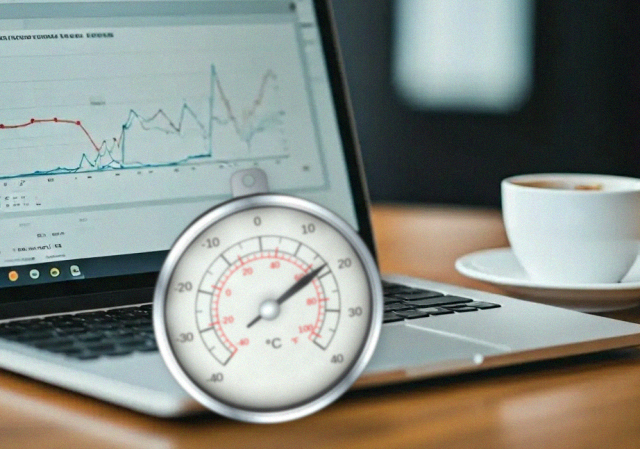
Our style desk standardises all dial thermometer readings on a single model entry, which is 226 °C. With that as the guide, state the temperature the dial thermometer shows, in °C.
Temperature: 17.5 °C
